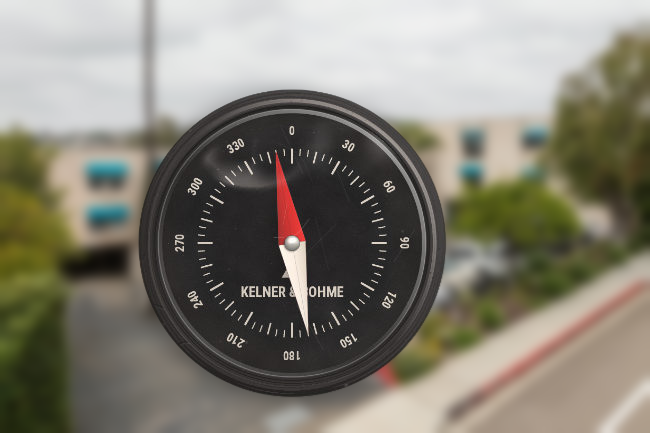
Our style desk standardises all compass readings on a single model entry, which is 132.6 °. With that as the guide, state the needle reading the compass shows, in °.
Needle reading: 350 °
